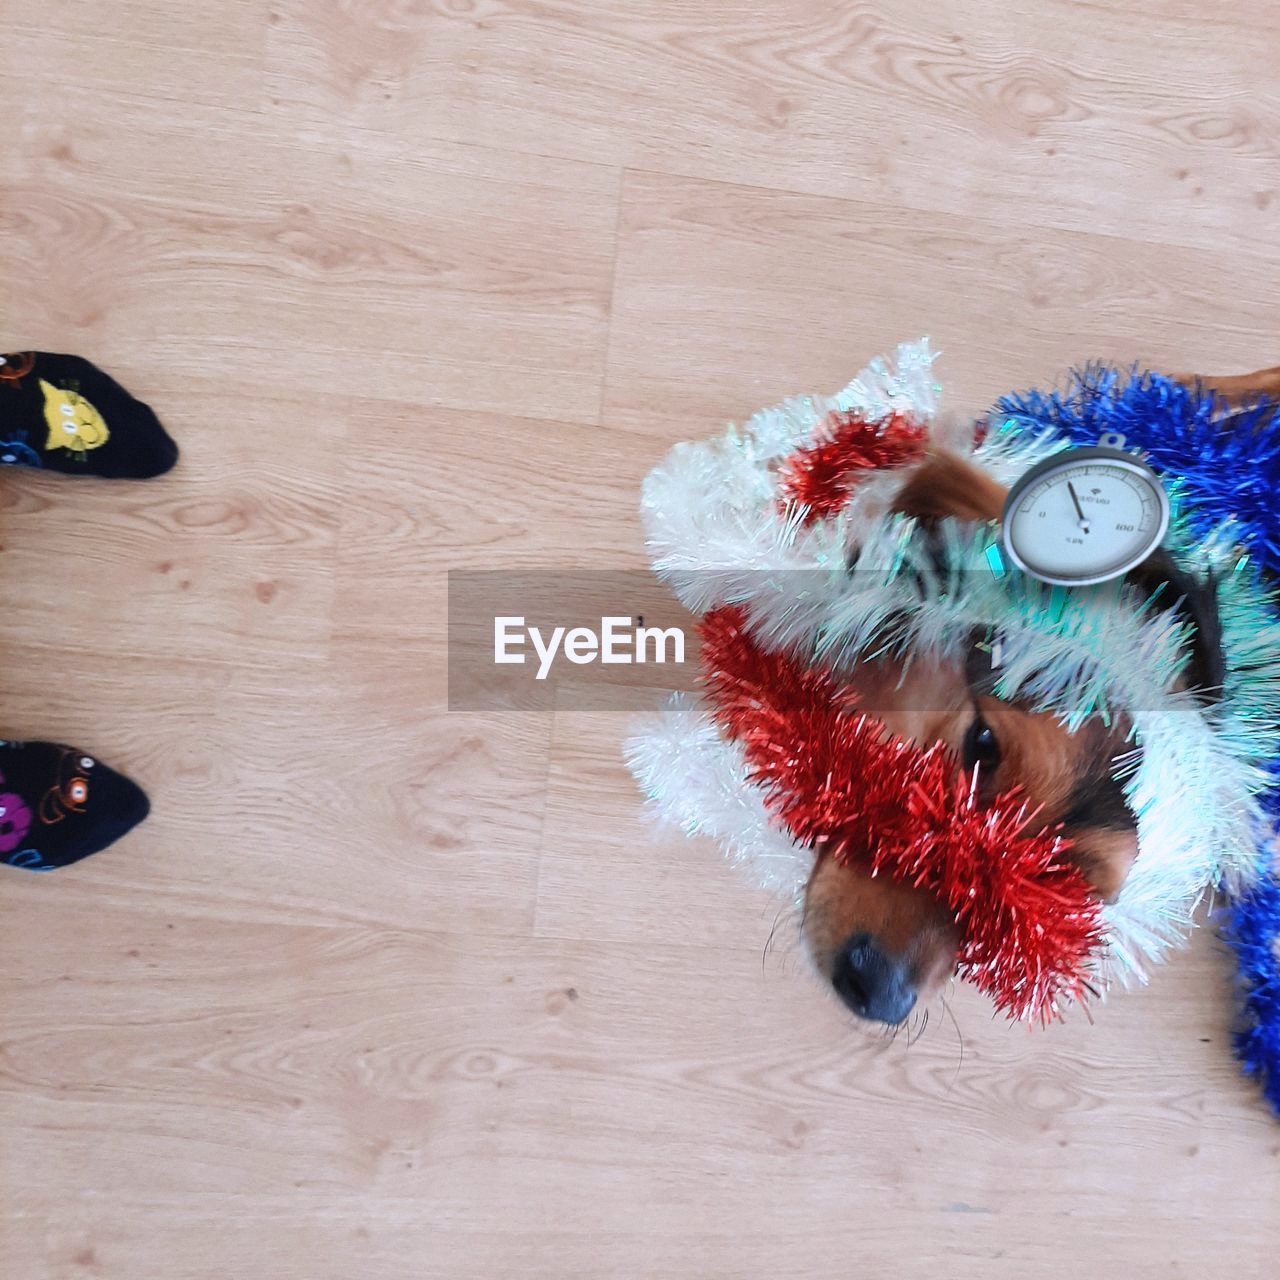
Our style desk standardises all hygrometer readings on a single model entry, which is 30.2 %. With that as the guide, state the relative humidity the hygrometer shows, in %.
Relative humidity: 30 %
